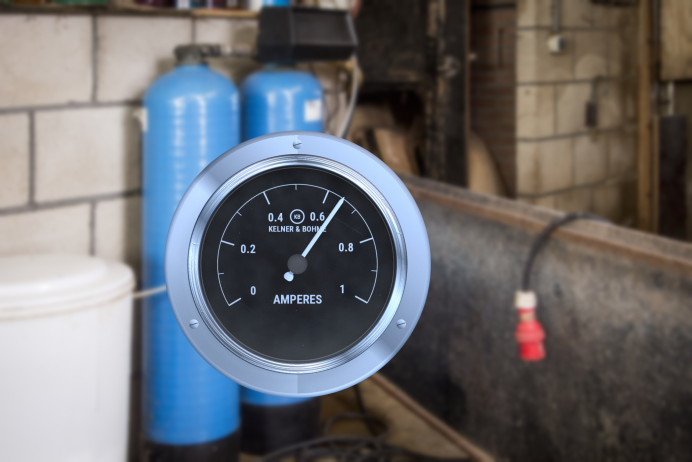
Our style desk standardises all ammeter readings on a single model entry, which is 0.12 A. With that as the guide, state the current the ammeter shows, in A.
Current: 0.65 A
